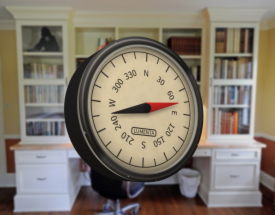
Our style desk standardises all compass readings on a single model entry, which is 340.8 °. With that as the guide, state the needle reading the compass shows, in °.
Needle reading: 75 °
